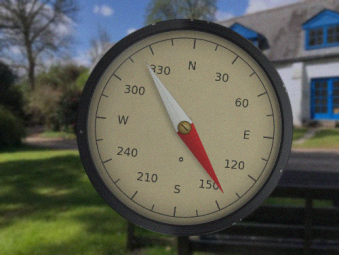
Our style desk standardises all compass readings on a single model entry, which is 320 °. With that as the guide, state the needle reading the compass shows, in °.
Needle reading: 142.5 °
